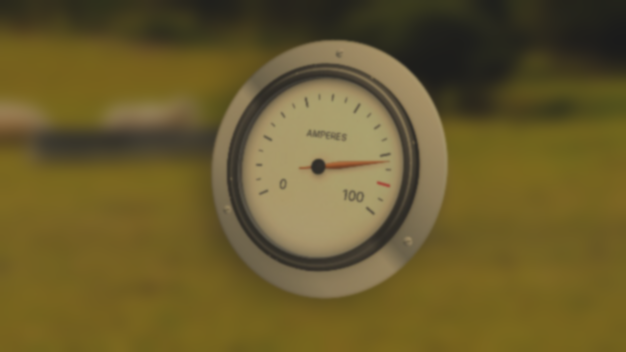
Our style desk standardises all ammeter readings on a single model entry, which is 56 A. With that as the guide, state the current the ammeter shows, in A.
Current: 82.5 A
